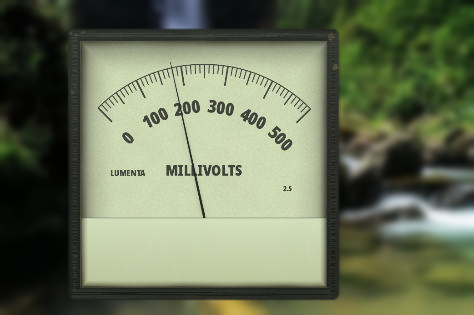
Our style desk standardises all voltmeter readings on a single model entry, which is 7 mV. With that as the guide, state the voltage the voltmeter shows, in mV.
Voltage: 180 mV
